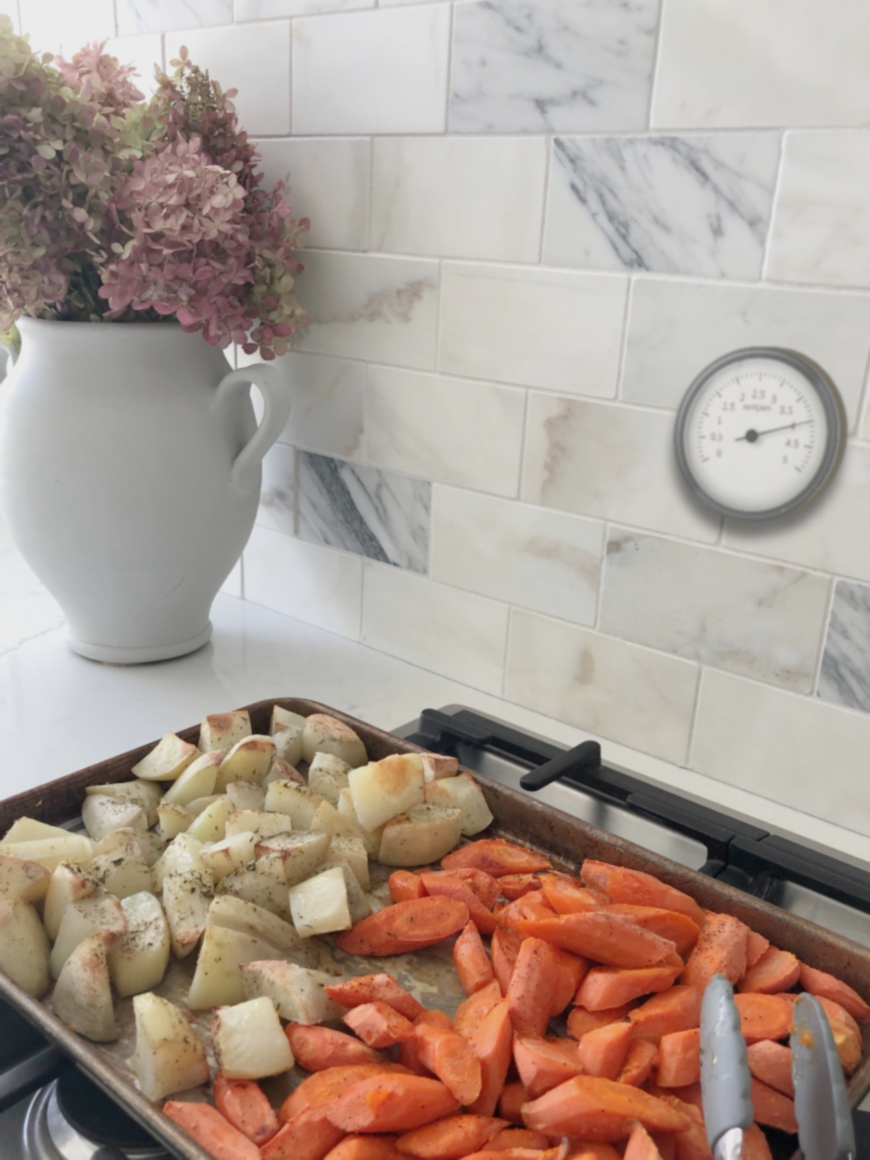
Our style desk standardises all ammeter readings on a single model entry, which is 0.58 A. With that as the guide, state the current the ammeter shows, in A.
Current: 4 A
